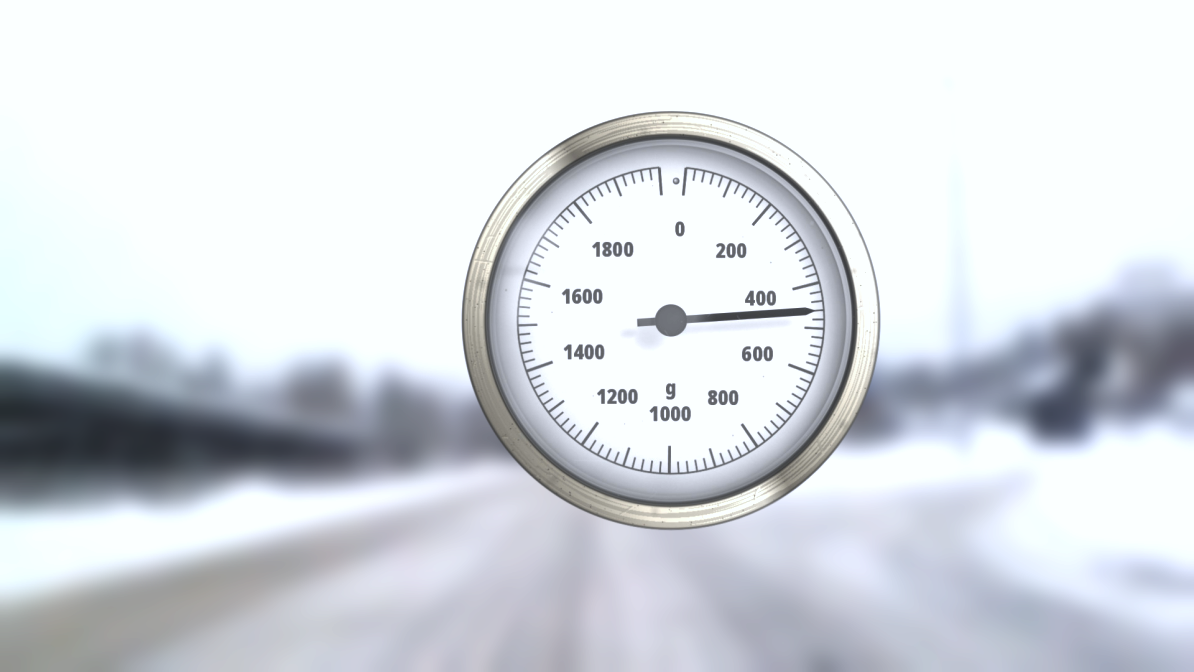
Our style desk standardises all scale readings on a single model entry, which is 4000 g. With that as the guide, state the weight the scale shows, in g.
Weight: 460 g
